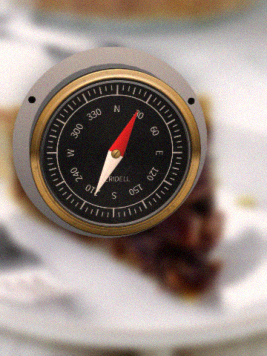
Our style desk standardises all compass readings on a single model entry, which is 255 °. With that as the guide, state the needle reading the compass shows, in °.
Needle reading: 25 °
